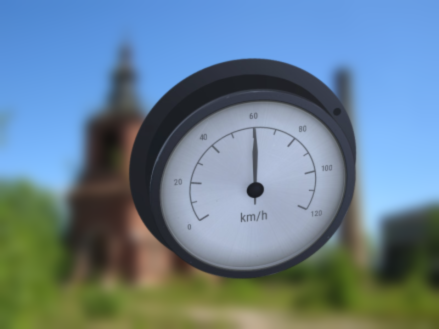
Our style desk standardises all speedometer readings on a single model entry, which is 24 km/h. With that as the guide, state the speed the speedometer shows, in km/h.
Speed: 60 km/h
